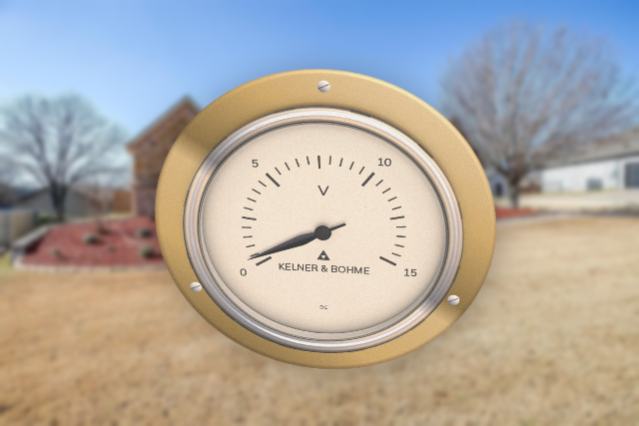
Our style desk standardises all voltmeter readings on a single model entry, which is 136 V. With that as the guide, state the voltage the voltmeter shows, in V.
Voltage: 0.5 V
